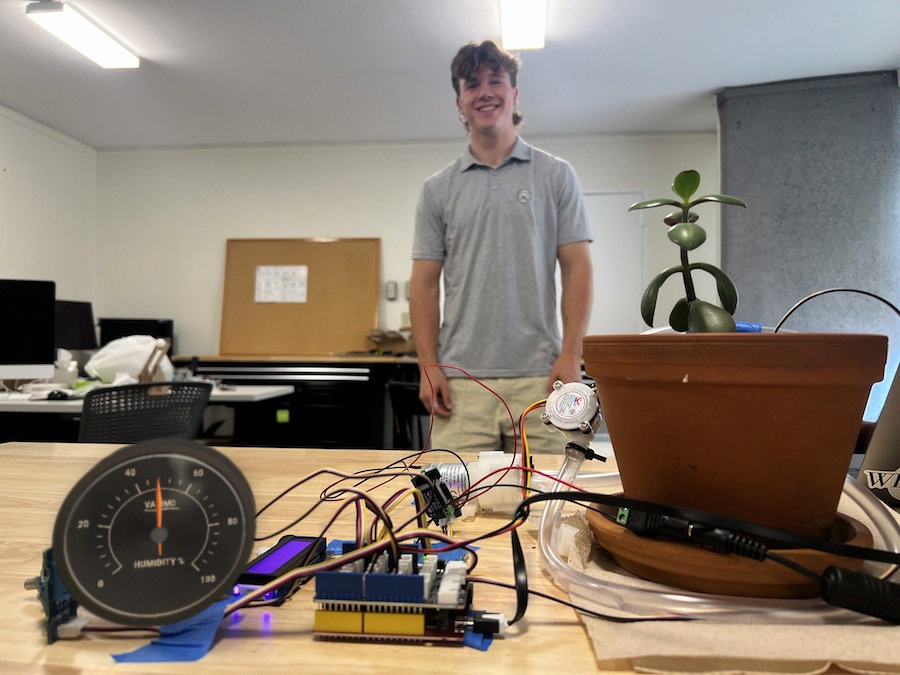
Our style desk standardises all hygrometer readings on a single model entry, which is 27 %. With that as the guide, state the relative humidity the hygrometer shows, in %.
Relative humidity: 48 %
